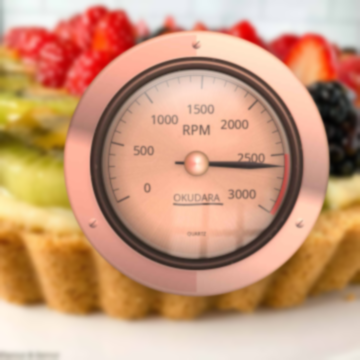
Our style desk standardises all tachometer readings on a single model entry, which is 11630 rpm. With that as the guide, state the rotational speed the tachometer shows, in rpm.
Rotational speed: 2600 rpm
